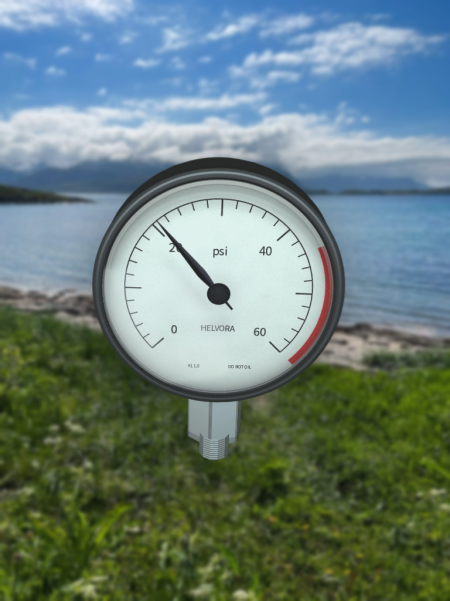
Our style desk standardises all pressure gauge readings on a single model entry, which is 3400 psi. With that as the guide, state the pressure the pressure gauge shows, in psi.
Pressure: 21 psi
